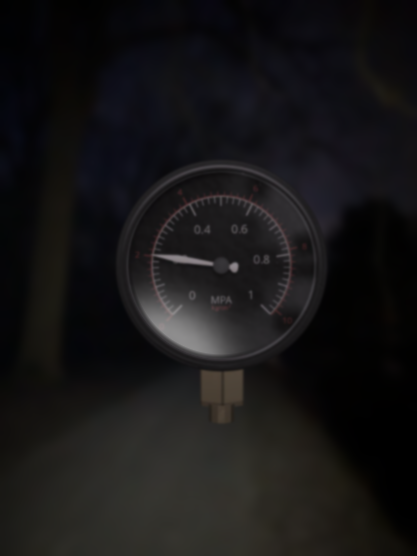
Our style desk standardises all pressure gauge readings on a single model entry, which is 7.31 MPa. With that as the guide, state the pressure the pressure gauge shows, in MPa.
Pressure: 0.2 MPa
